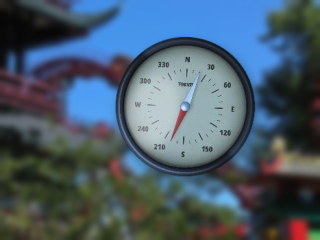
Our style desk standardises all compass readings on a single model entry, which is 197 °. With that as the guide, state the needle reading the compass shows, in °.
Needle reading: 200 °
